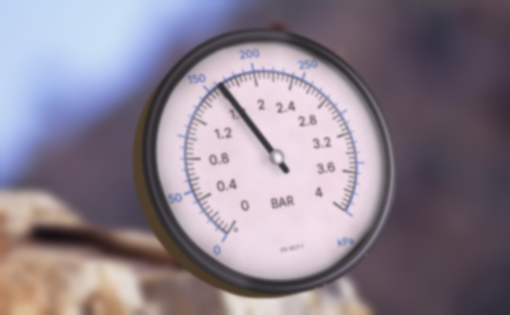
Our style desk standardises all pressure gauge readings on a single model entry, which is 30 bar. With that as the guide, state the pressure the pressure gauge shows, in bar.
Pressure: 1.6 bar
